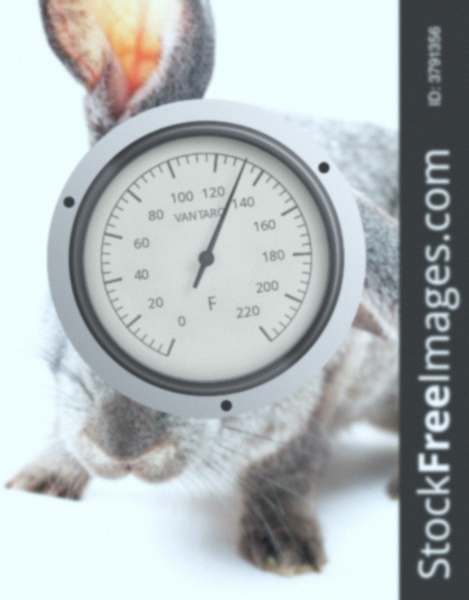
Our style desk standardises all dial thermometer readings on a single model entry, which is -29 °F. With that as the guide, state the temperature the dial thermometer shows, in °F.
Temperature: 132 °F
